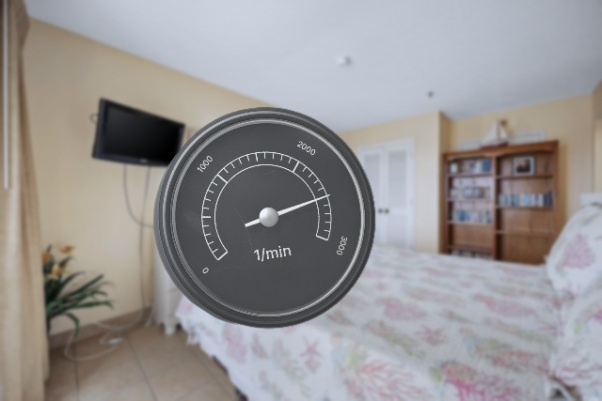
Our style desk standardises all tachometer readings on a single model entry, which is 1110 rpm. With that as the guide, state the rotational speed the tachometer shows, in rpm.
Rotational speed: 2500 rpm
